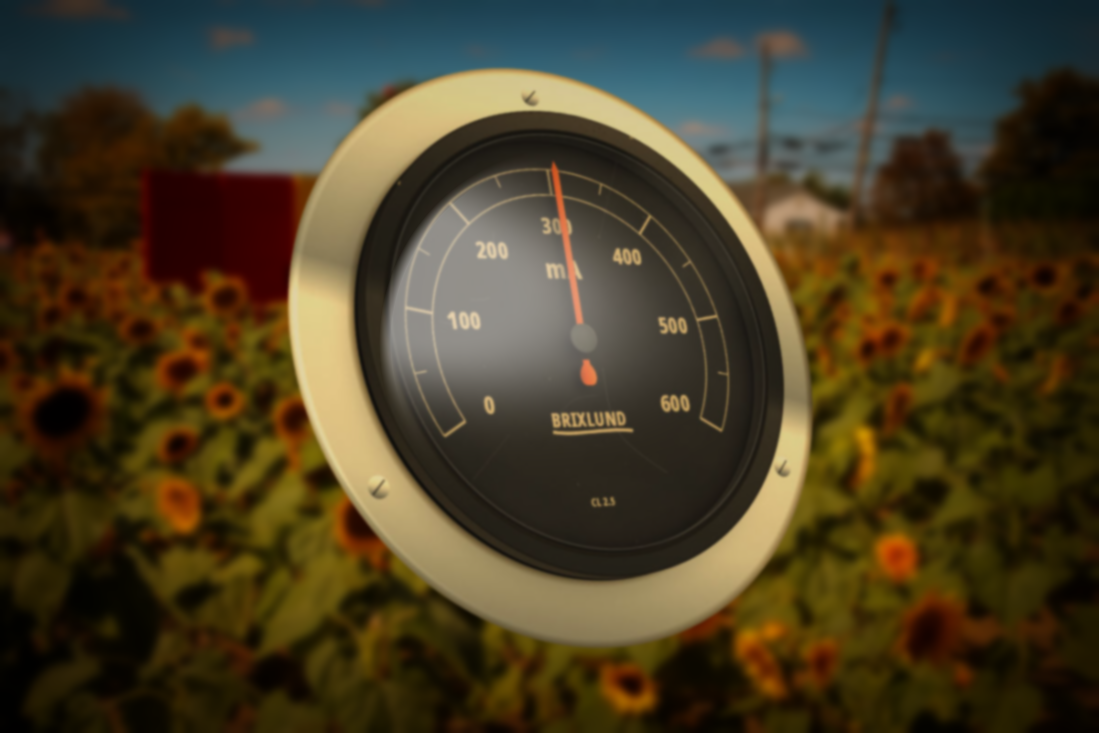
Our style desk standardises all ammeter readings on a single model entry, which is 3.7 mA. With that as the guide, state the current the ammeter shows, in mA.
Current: 300 mA
